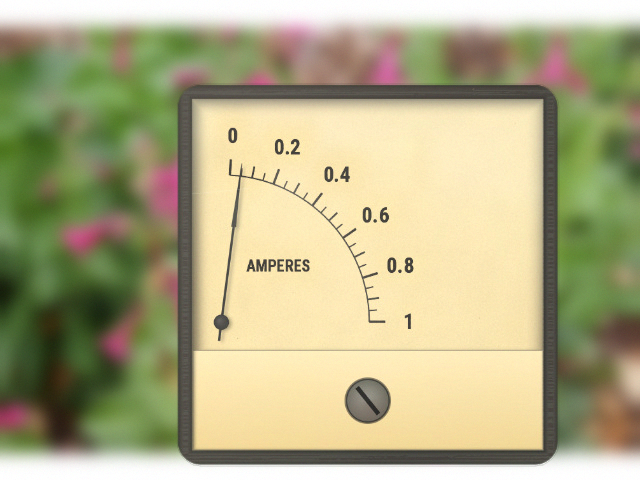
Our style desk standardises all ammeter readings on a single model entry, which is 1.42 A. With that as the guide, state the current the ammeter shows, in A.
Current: 0.05 A
